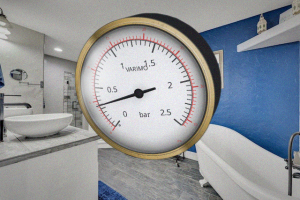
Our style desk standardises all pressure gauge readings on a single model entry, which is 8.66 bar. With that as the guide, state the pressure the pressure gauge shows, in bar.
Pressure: 0.3 bar
